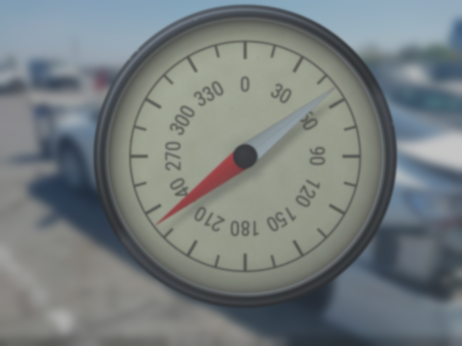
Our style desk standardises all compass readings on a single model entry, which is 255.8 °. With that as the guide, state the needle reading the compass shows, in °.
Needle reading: 232.5 °
